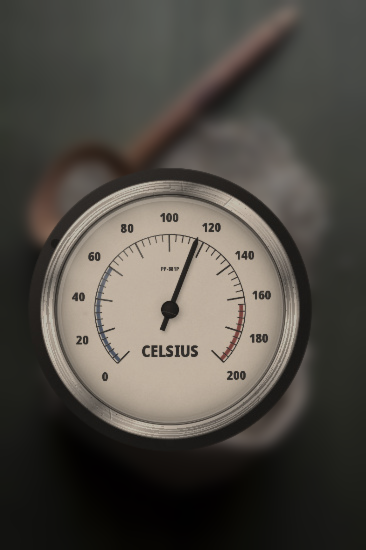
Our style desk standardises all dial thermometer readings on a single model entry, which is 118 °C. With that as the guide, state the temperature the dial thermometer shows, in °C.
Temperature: 116 °C
